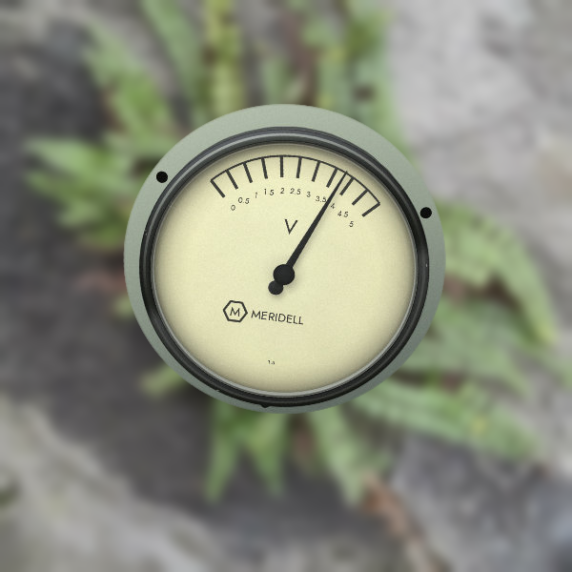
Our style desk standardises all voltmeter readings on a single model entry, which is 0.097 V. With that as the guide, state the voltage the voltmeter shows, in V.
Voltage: 3.75 V
